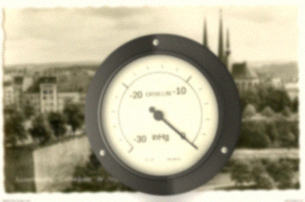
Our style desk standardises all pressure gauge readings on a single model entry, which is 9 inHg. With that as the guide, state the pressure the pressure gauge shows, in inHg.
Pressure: 0 inHg
